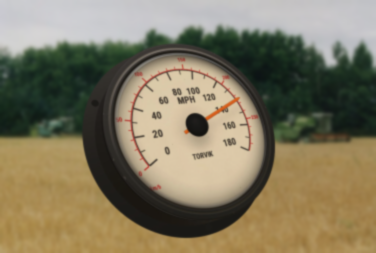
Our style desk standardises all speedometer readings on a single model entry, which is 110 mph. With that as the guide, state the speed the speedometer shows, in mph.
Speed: 140 mph
